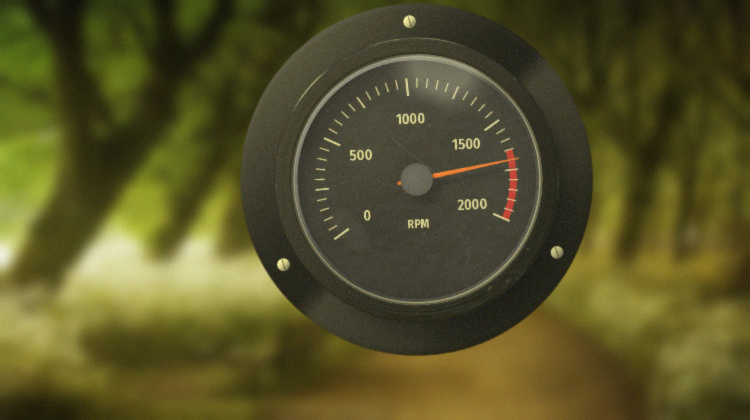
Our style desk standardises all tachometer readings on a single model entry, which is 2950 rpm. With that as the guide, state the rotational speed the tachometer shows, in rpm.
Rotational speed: 1700 rpm
